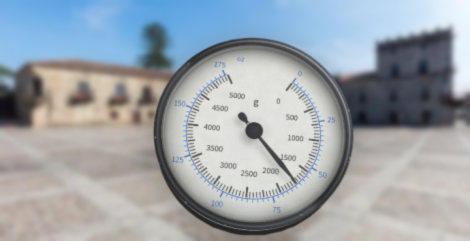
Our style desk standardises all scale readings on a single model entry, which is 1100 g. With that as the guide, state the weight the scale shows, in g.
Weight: 1750 g
